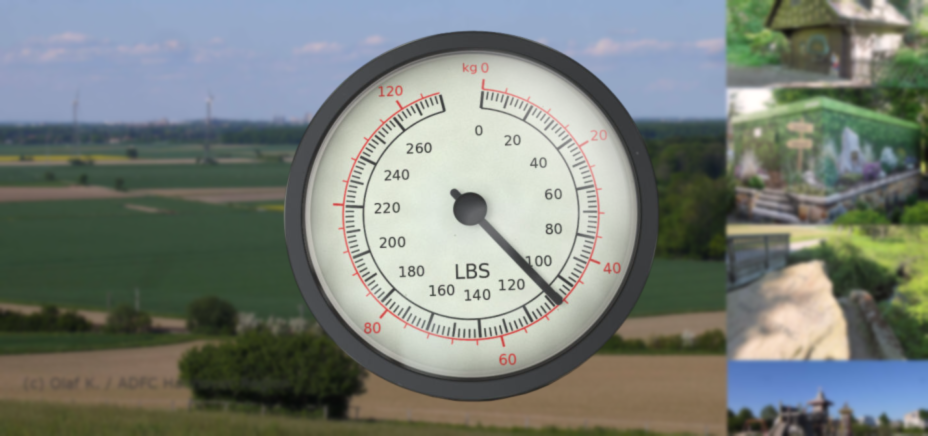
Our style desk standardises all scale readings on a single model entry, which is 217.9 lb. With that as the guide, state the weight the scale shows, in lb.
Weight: 108 lb
